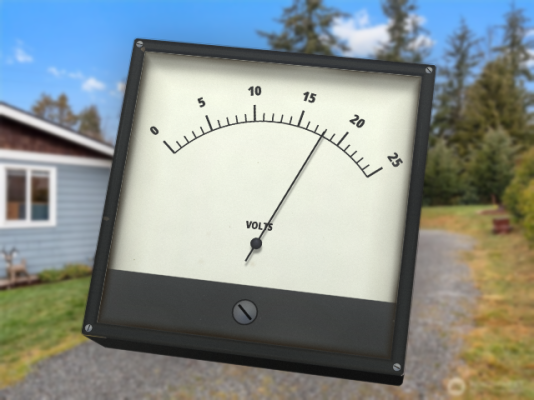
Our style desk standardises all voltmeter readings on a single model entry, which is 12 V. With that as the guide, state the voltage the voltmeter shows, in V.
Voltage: 18 V
